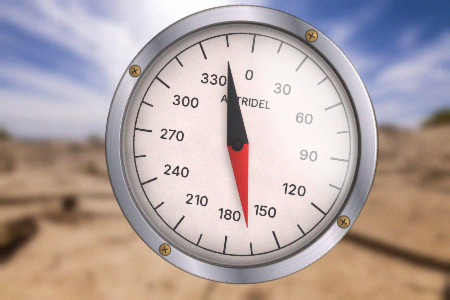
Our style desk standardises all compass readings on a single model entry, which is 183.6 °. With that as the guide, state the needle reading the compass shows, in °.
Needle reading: 165 °
